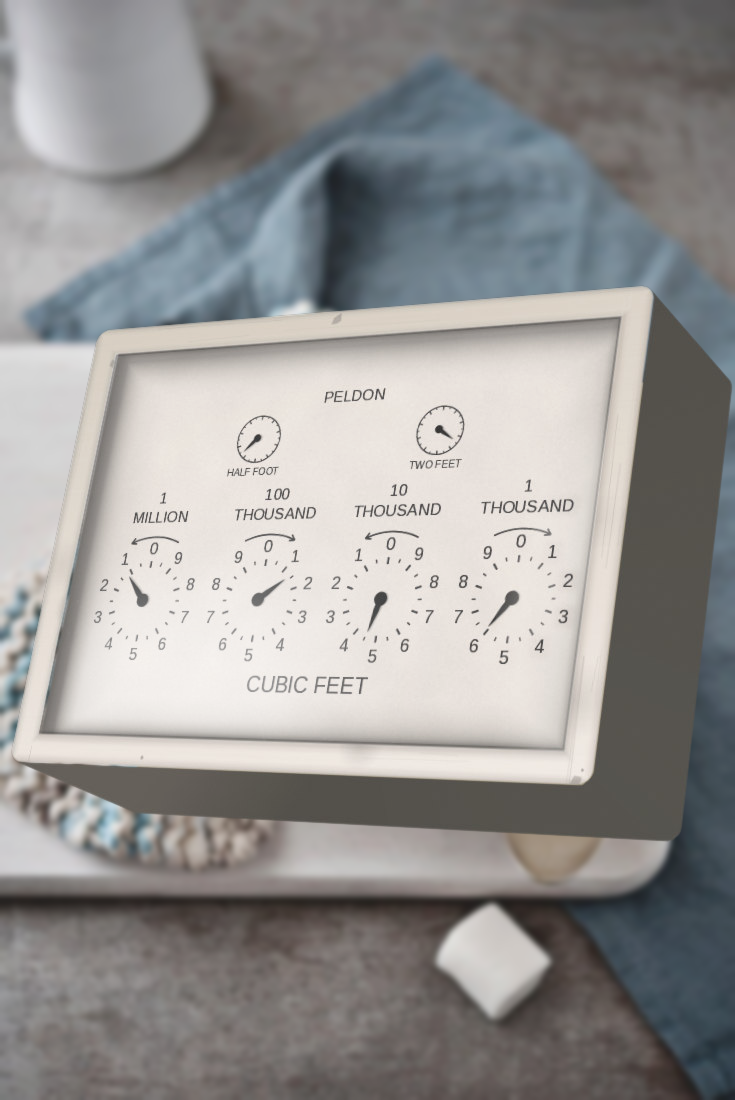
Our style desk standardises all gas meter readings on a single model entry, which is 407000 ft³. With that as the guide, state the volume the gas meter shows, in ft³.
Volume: 114600 ft³
